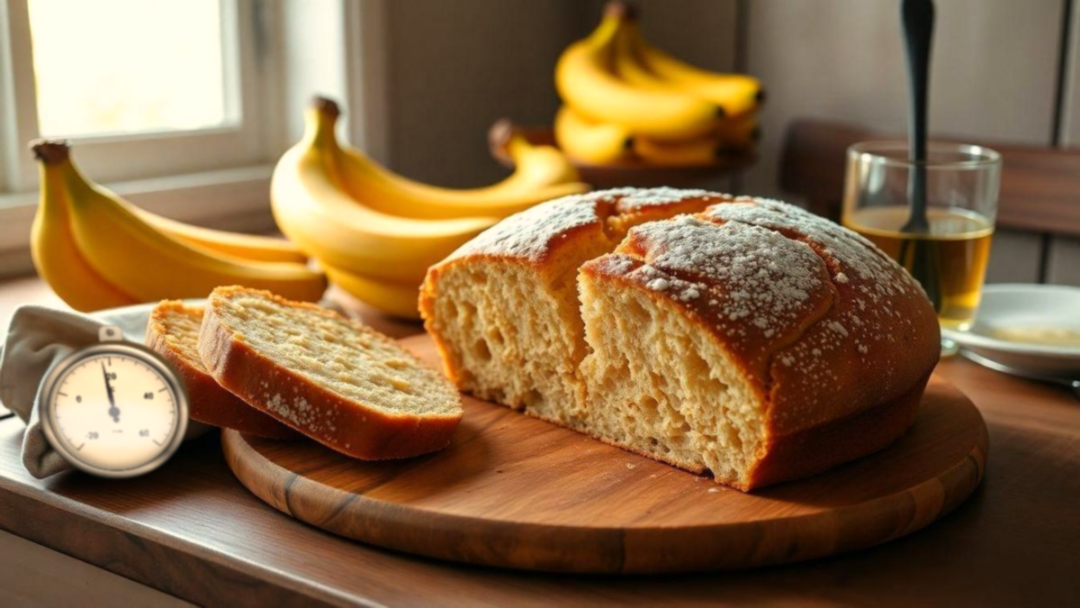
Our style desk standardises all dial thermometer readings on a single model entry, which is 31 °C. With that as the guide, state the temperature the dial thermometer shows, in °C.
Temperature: 18 °C
